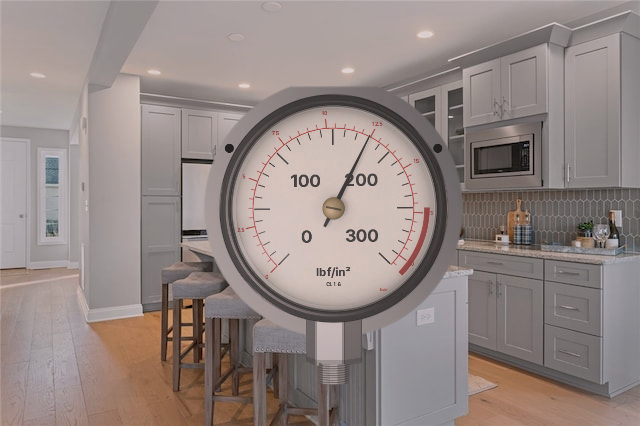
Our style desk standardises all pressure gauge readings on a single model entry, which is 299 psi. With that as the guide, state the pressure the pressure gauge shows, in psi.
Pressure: 180 psi
